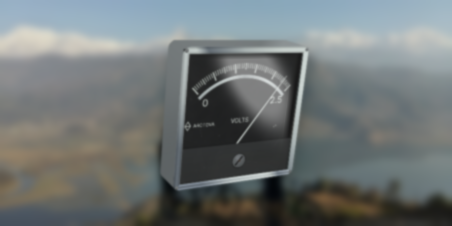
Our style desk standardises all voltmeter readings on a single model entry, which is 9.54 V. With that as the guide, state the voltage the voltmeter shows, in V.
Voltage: 2.25 V
